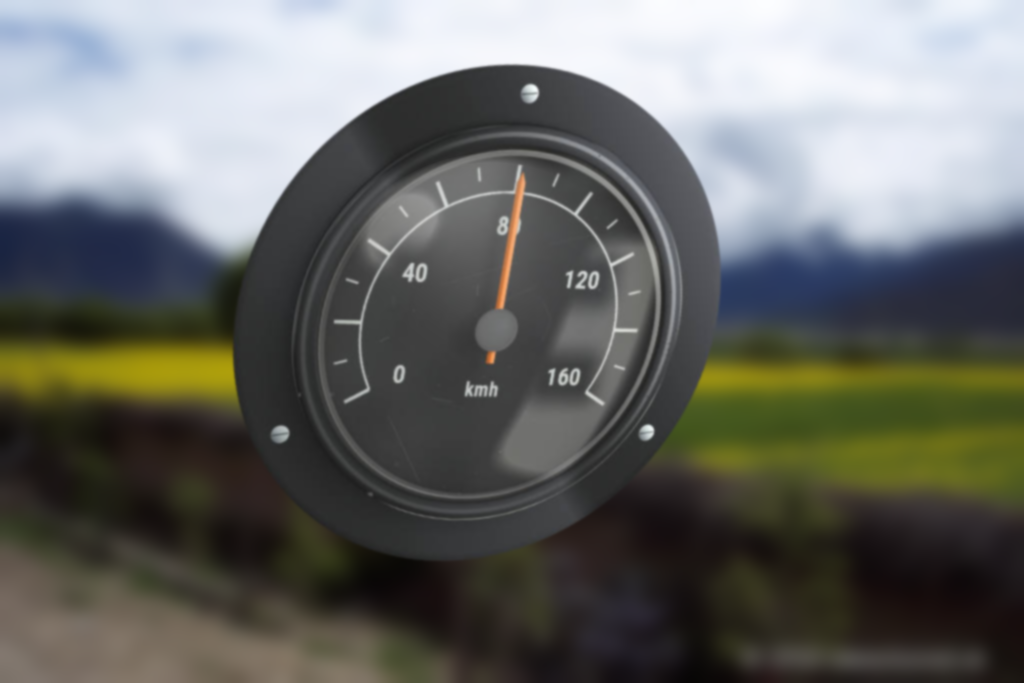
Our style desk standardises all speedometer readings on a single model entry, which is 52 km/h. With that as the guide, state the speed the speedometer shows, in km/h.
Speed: 80 km/h
